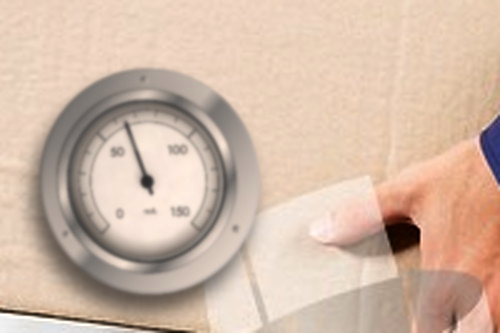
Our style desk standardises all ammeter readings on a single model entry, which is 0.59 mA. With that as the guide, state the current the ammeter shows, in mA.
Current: 65 mA
